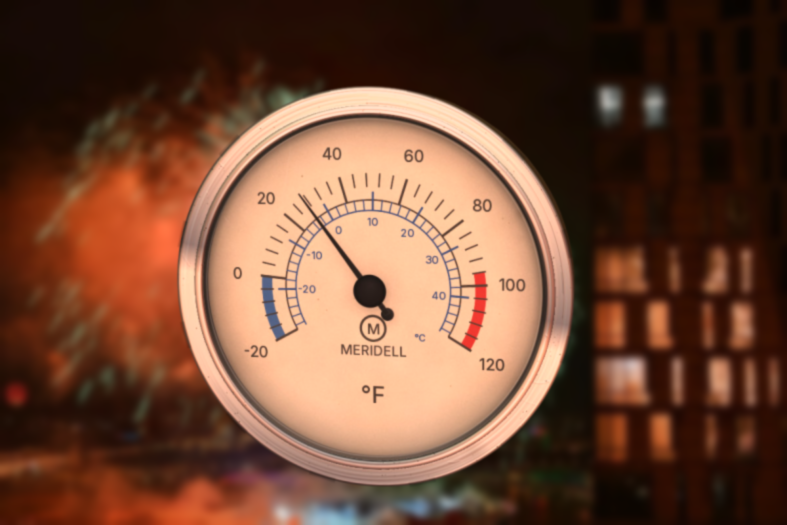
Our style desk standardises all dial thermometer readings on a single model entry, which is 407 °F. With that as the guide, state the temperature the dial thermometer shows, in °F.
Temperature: 28 °F
